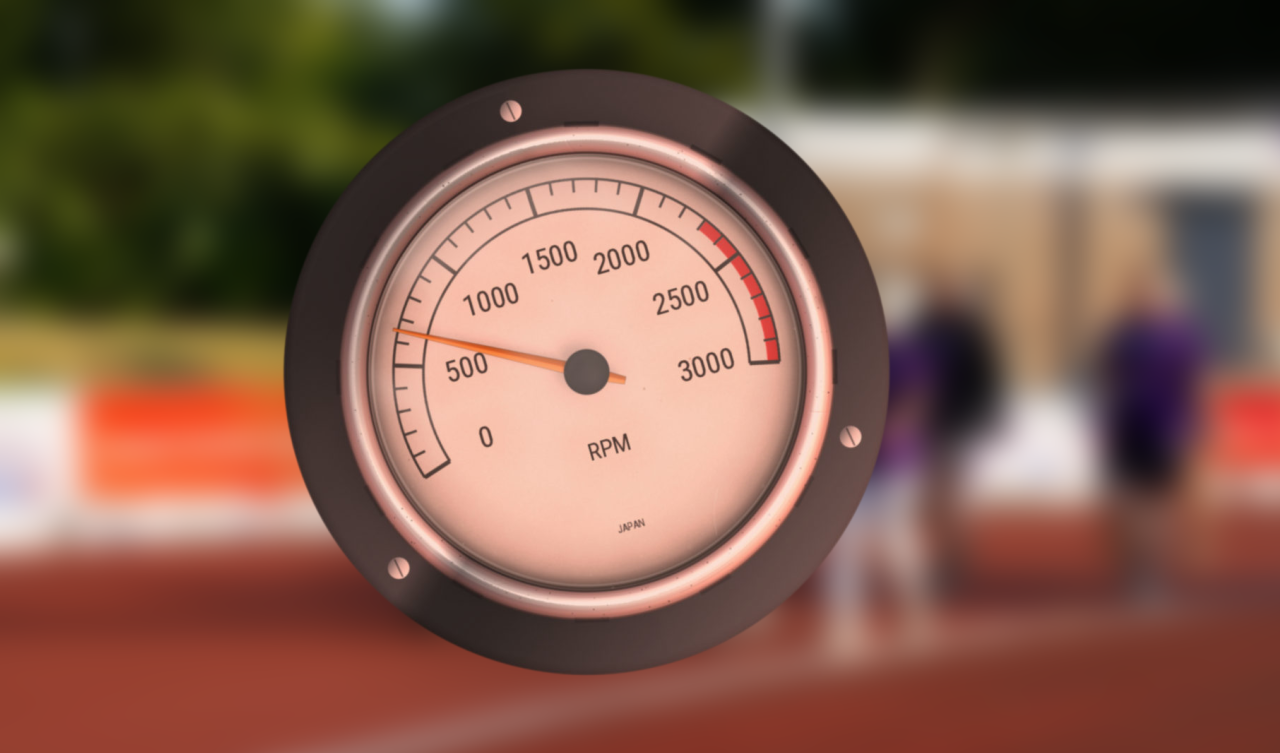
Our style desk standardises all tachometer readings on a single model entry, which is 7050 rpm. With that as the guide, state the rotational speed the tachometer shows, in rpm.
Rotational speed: 650 rpm
